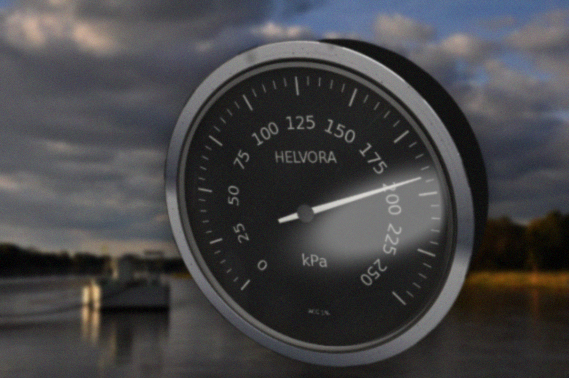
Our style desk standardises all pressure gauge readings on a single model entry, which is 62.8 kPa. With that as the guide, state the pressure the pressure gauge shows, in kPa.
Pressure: 192.5 kPa
